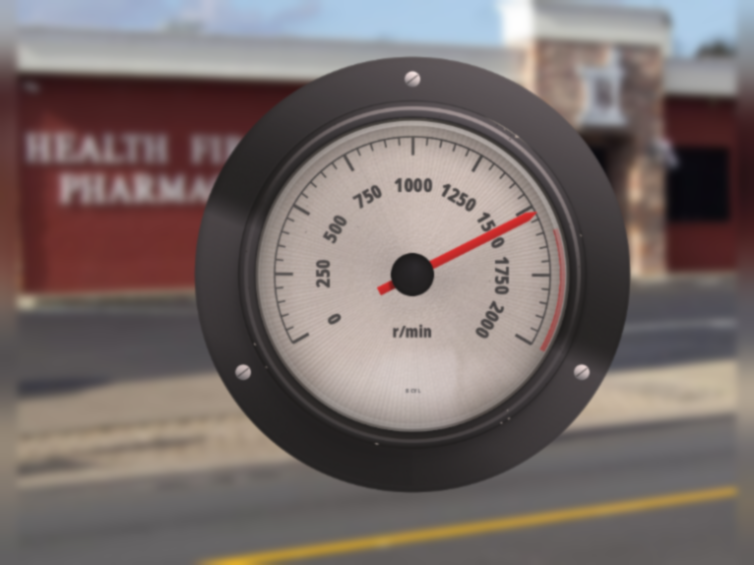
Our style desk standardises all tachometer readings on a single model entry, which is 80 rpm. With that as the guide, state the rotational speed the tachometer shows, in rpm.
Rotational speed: 1525 rpm
